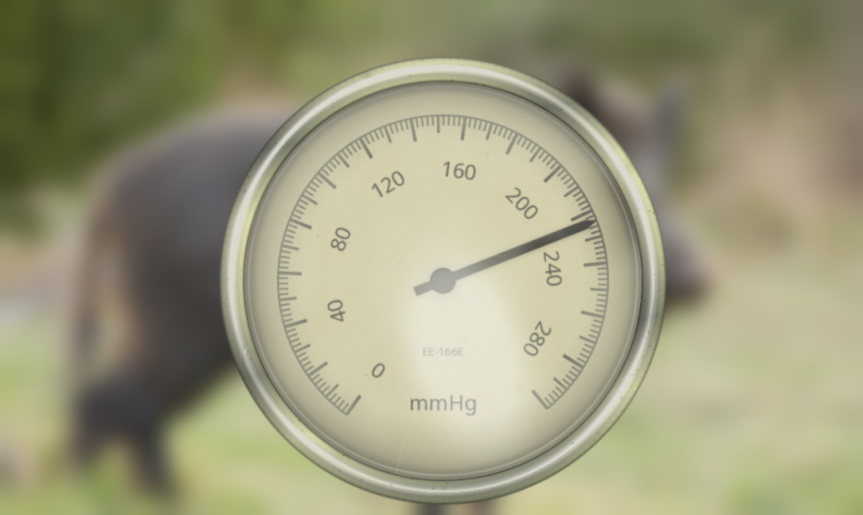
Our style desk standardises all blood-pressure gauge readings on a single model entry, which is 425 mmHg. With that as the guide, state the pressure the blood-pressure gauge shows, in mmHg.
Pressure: 224 mmHg
